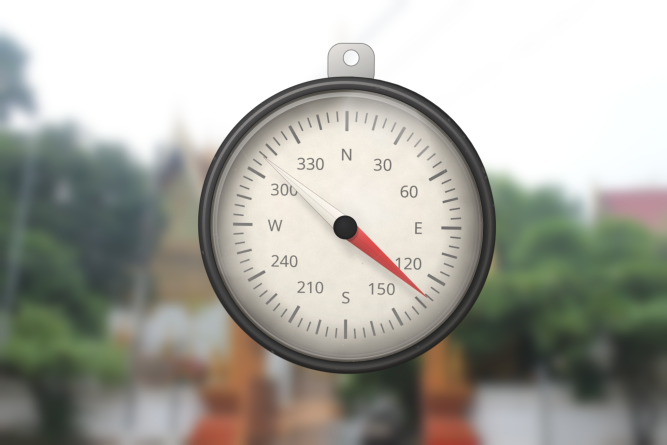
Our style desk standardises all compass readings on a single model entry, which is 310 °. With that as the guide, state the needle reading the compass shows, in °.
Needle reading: 130 °
